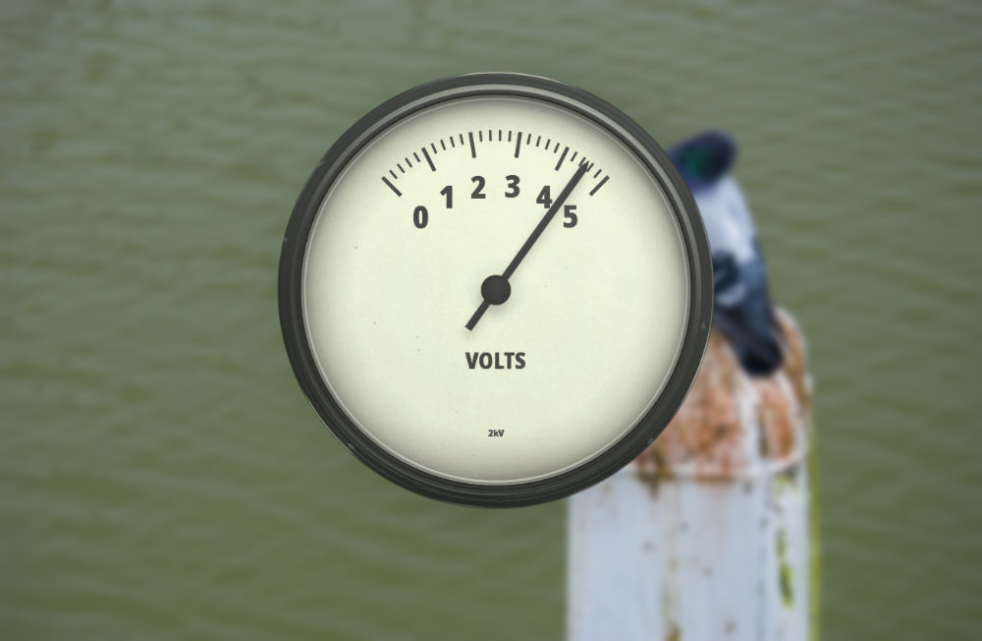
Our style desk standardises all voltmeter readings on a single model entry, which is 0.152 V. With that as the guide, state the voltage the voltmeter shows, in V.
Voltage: 4.5 V
